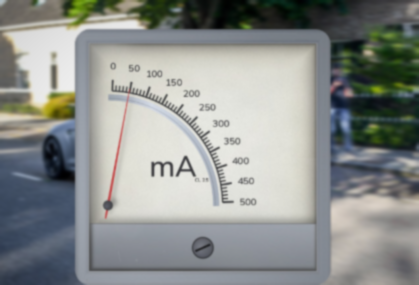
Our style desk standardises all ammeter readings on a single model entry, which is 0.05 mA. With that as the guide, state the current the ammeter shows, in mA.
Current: 50 mA
